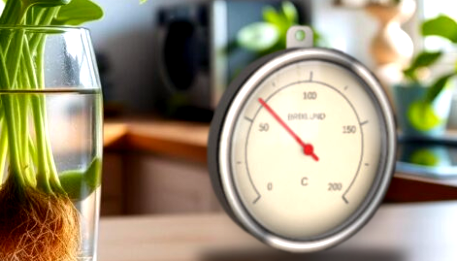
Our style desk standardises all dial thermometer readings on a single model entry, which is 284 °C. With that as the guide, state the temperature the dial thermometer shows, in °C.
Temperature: 62.5 °C
